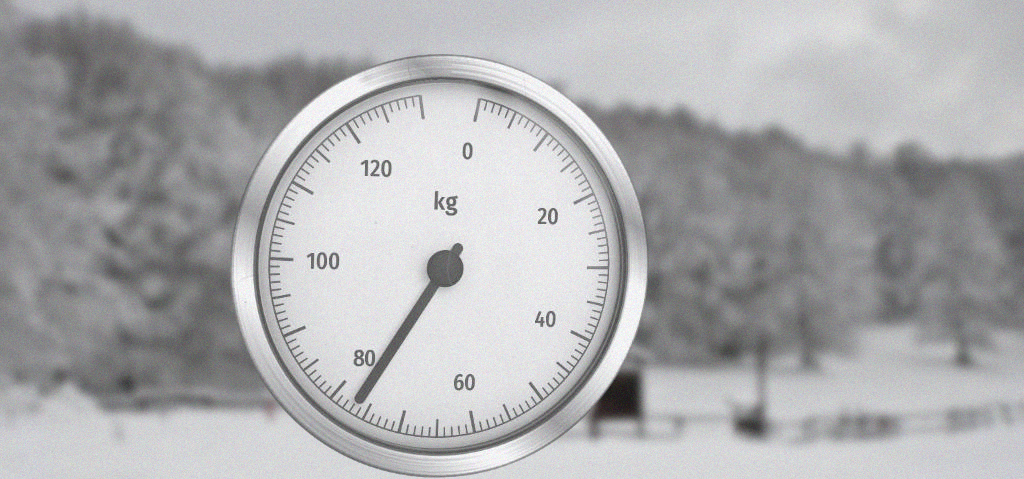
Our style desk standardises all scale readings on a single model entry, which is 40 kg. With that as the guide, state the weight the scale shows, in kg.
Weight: 77 kg
